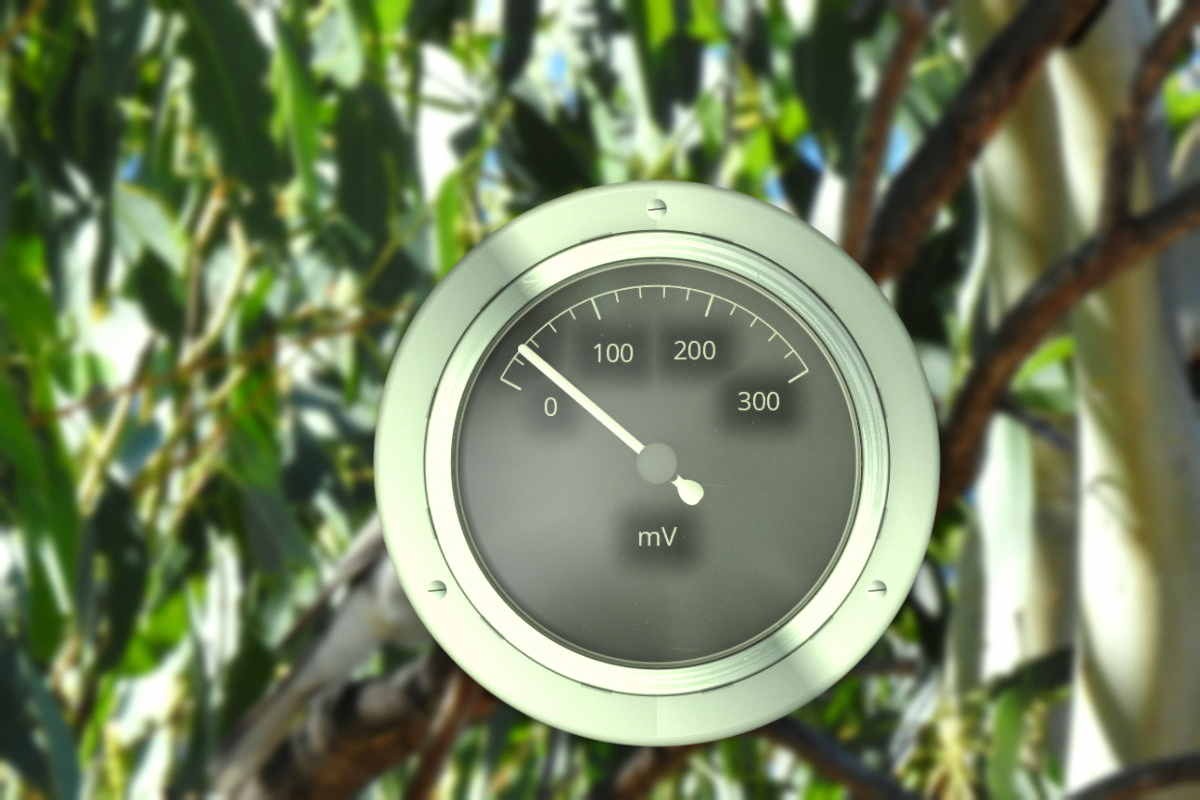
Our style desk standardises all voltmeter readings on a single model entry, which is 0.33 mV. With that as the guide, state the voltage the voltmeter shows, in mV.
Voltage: 30 mV
